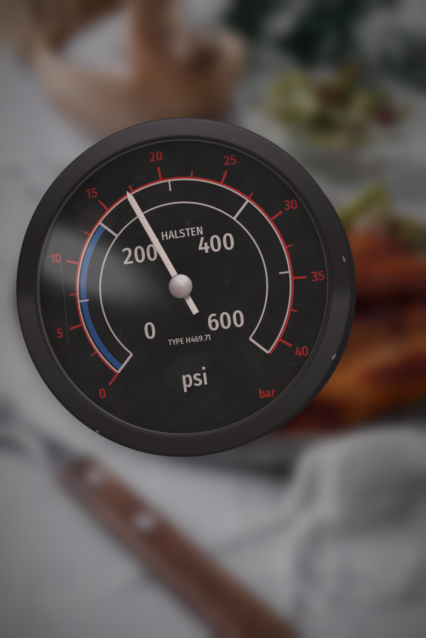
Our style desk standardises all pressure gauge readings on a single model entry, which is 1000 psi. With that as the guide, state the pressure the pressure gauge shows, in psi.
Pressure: 250 psi
